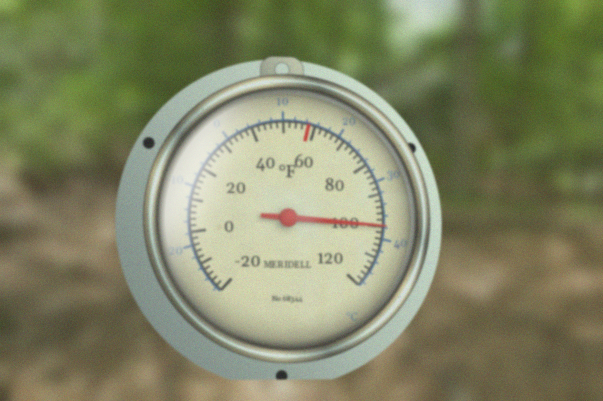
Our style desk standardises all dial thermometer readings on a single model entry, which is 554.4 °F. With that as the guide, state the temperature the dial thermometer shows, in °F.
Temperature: 100 °F
